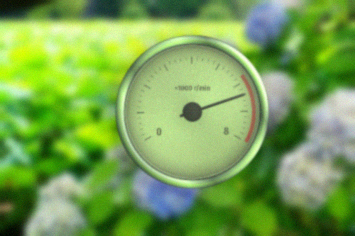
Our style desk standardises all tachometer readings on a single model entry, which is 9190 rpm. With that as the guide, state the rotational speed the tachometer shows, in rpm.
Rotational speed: 6400 rpm
